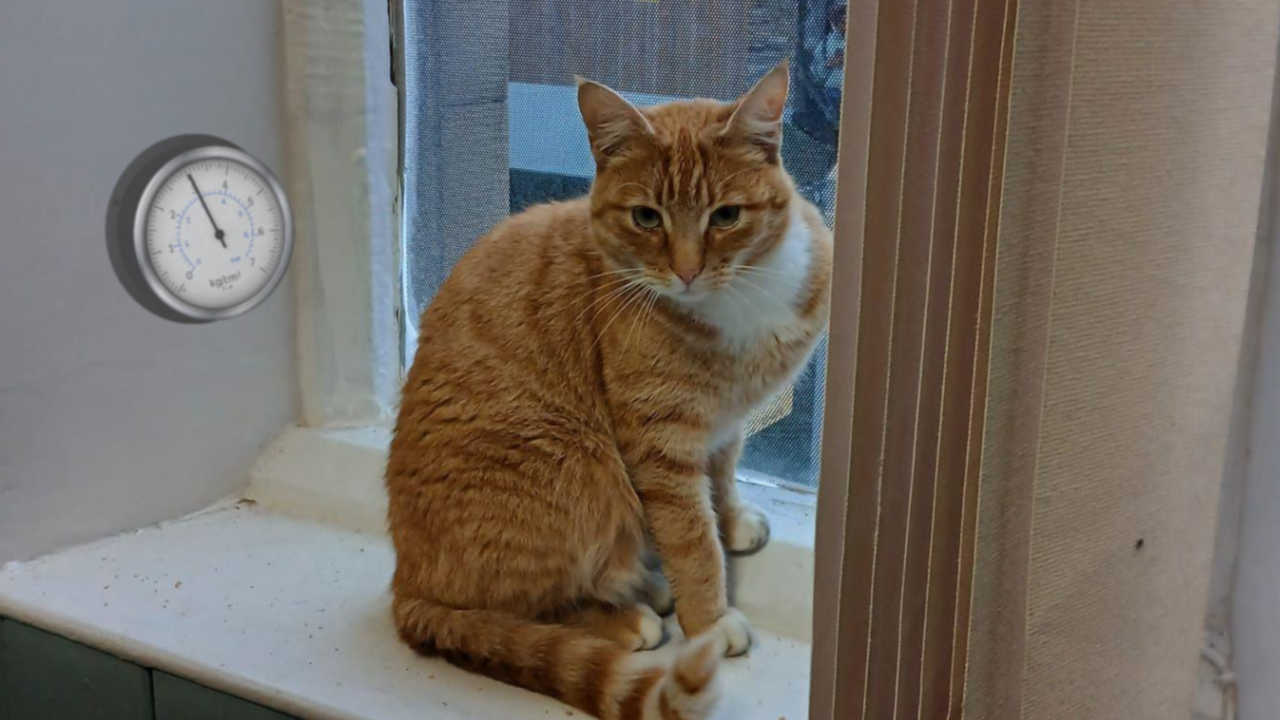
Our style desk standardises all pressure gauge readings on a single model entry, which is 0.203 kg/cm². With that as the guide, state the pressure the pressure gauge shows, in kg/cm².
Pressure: 3 kg/cm²
